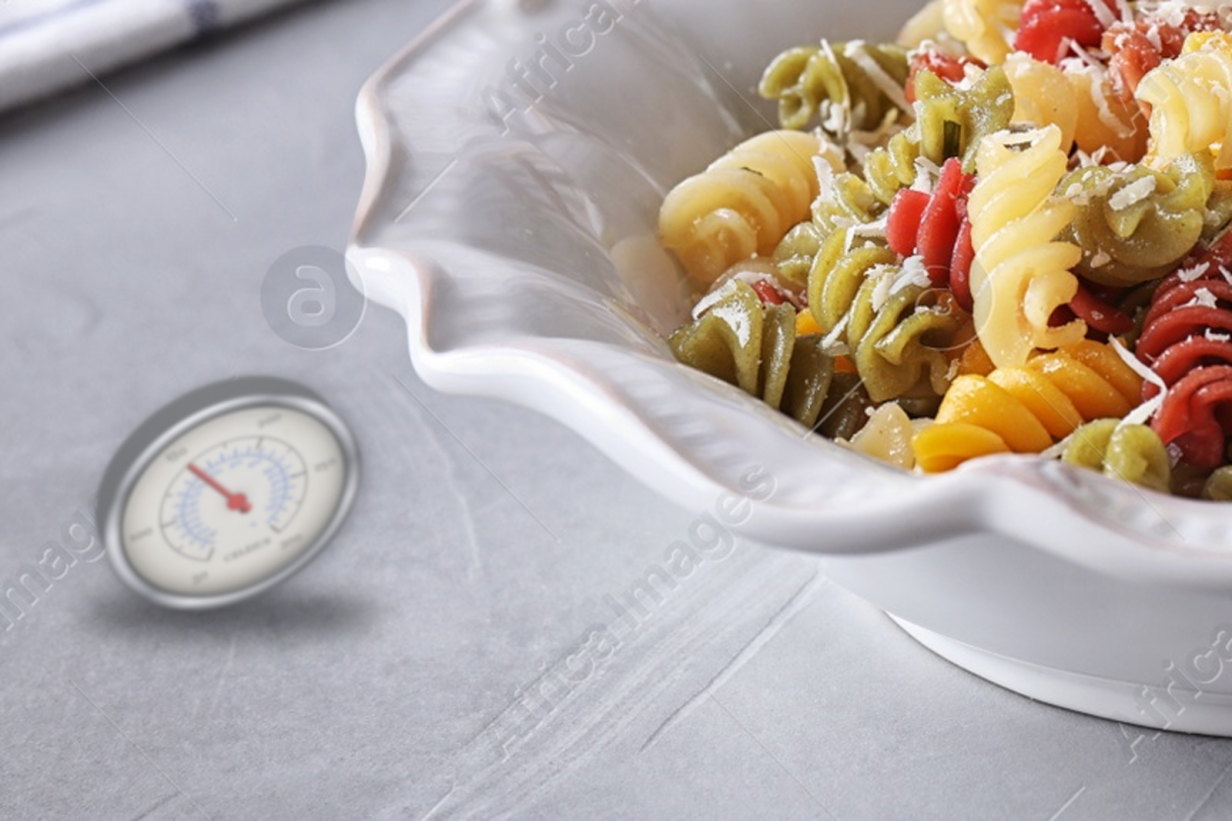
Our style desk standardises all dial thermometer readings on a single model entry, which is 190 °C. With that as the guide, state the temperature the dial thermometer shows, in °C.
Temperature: 150 °C
